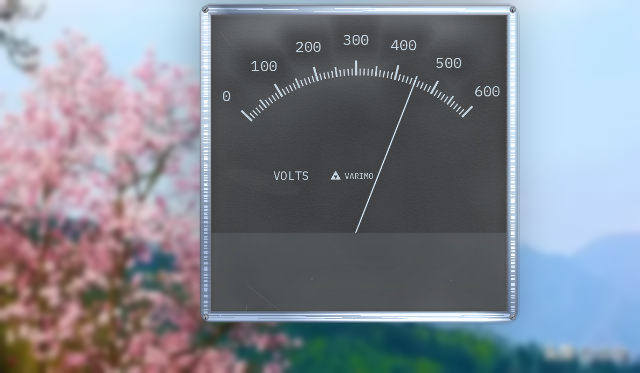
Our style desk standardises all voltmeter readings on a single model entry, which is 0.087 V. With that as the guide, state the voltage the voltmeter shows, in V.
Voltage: 450 V
